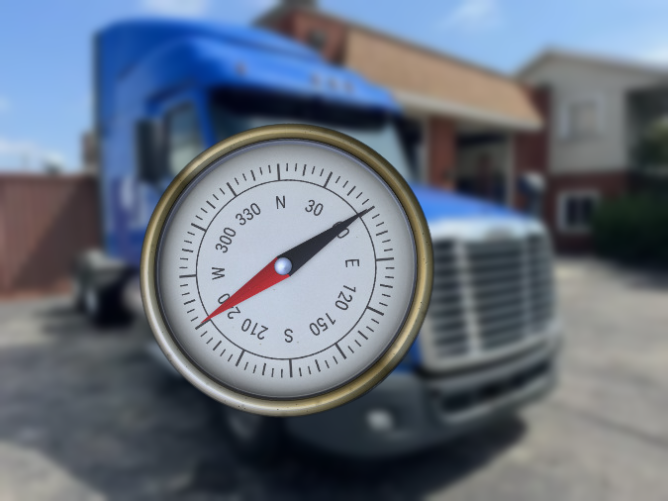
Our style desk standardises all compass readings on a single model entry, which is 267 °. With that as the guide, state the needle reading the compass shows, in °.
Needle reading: 240 °
